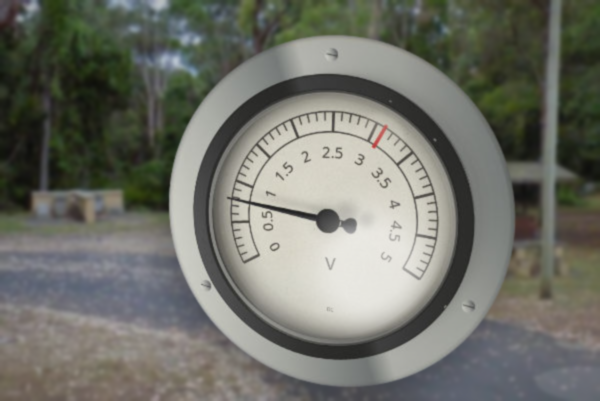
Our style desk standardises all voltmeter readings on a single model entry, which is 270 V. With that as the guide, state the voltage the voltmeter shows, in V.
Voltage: 0.8 V
